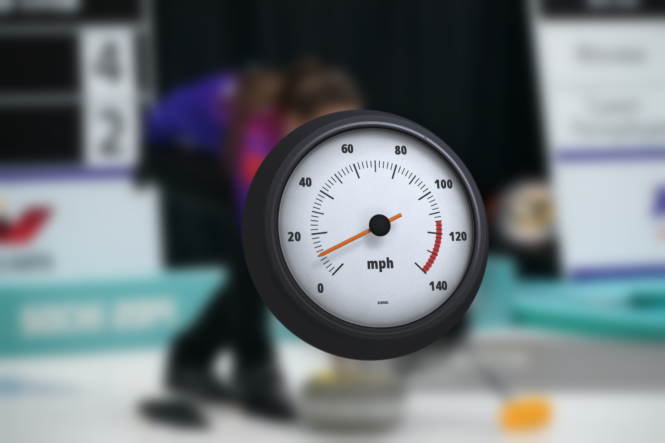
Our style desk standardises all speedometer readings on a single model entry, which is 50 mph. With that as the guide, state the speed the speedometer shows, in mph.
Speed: 10 mph
